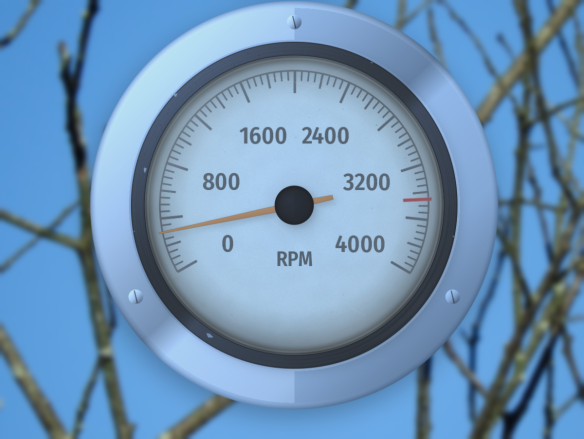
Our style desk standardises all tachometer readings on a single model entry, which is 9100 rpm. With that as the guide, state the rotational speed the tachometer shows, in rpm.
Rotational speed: 300 rpm
